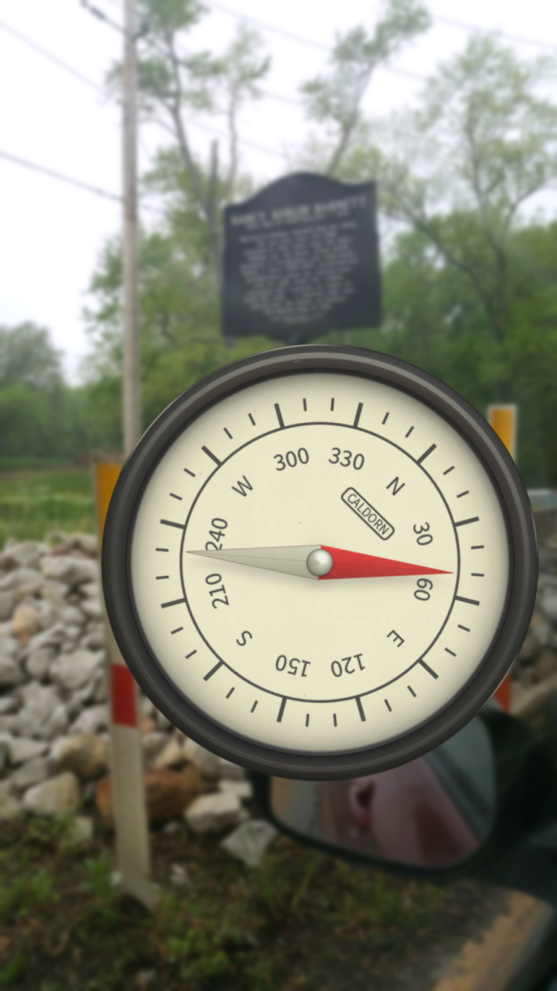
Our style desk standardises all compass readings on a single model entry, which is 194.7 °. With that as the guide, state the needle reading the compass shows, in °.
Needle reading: 50 °
